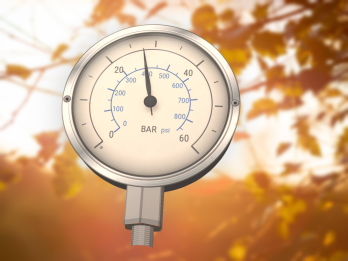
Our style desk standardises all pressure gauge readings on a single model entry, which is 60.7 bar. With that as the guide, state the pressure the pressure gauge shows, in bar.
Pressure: 27.5 bar
